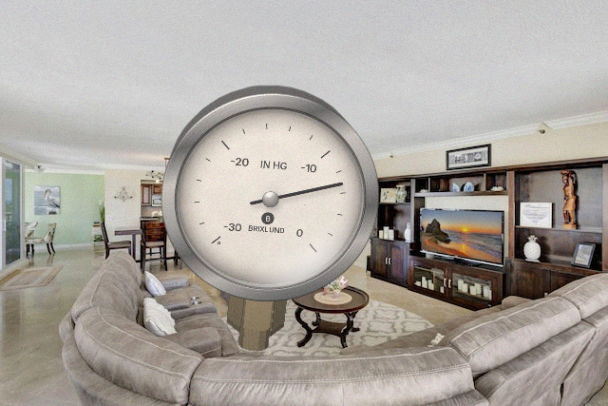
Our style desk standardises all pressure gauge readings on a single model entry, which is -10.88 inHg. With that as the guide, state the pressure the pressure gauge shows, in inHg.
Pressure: -7 inHg
